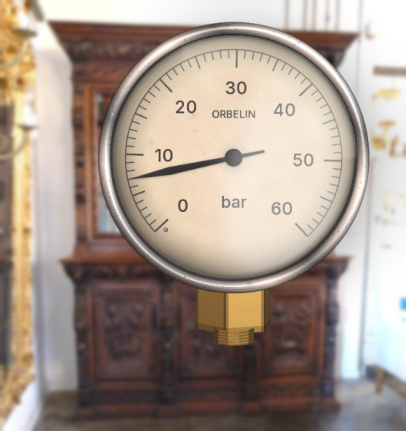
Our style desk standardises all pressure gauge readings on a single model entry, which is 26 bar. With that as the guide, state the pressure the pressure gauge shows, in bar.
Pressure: 7 bar
